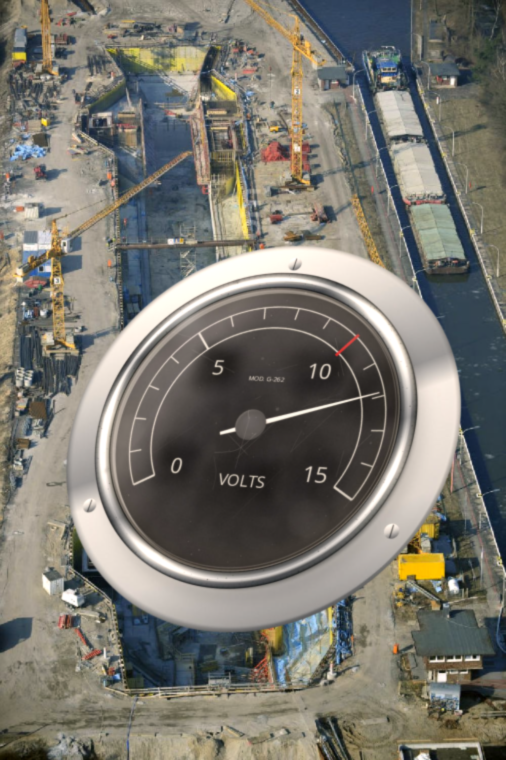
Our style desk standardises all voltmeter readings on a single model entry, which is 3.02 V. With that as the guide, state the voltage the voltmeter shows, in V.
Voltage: 12 V
